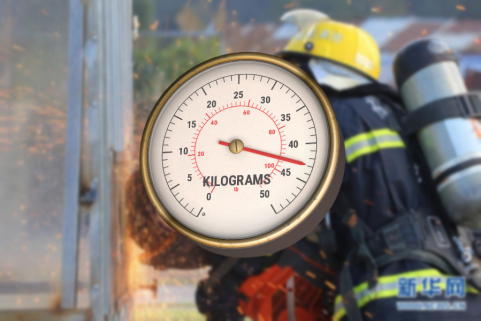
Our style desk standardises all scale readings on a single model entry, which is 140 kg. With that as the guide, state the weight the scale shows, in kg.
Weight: 43 kg
